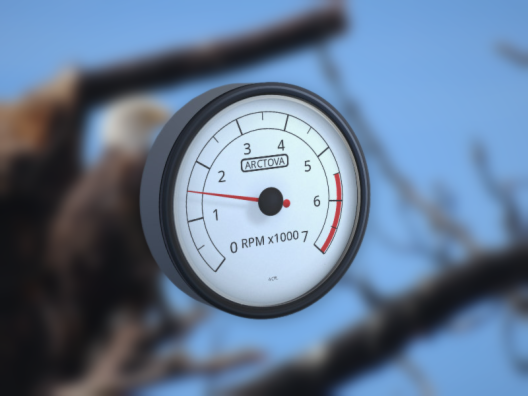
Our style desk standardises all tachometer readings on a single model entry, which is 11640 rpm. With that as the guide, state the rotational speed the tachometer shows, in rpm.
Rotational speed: 1500 rpm
